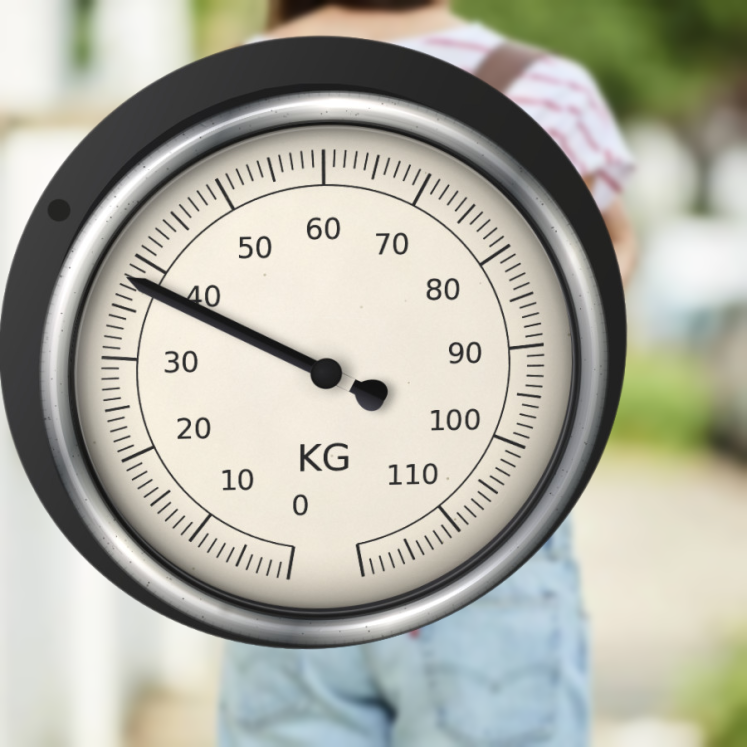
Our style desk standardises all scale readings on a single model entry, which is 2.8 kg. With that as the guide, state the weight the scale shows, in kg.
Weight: 38 kg
